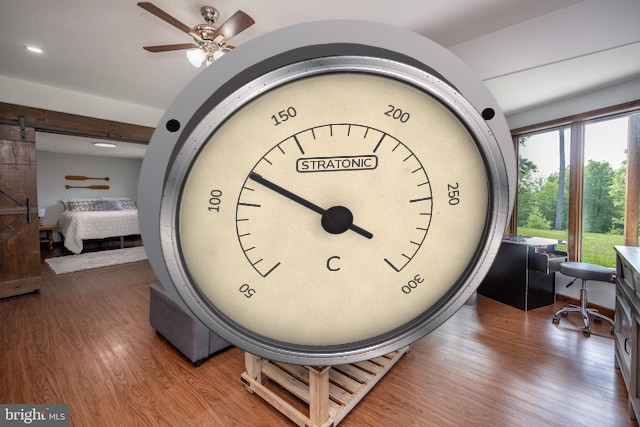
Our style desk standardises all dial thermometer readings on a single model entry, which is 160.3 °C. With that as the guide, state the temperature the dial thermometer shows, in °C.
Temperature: 120 °C
